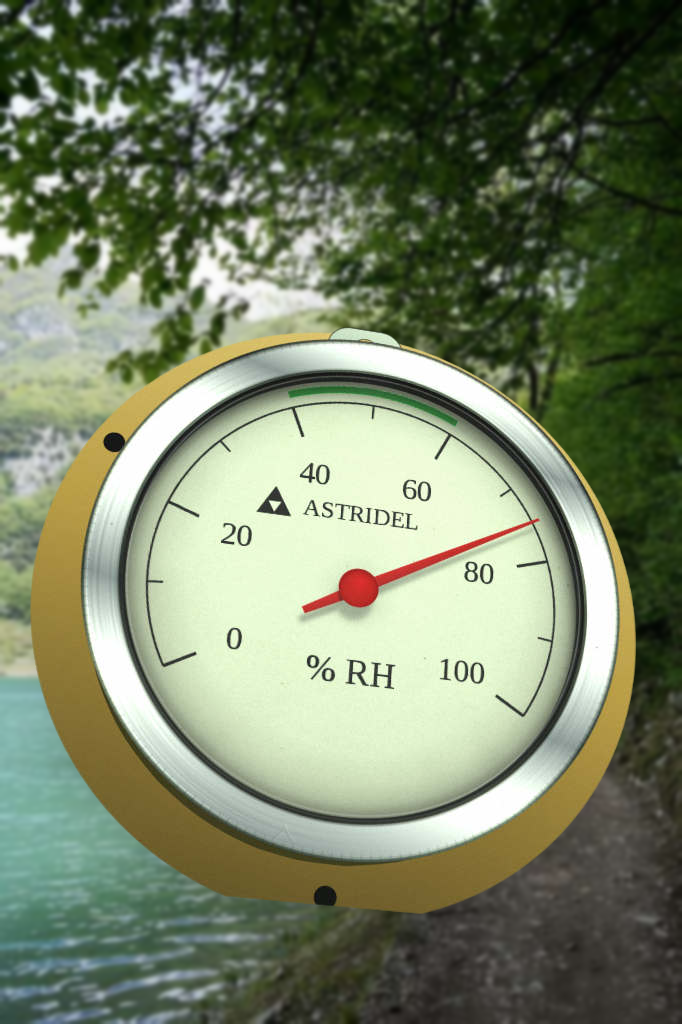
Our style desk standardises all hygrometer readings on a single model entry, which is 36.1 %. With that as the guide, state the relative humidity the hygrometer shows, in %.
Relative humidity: 75 %
